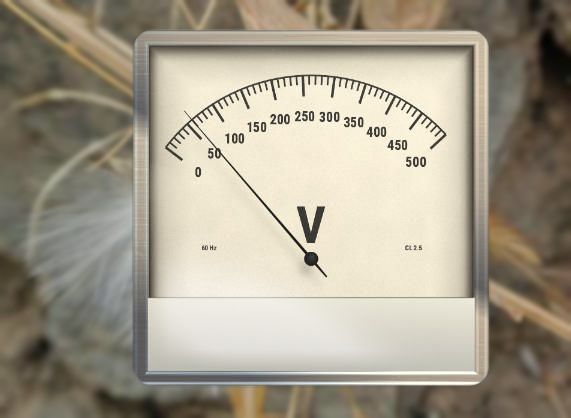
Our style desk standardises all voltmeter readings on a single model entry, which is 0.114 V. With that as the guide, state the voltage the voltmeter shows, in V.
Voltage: 60 V
